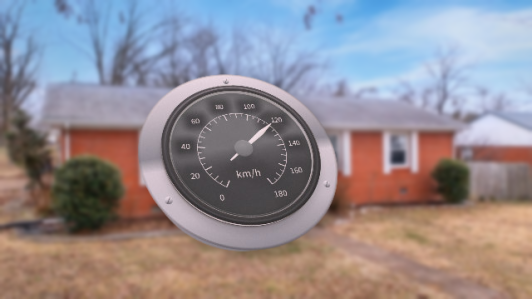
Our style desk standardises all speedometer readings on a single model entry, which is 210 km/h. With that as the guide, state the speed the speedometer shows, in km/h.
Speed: 120 km/h
